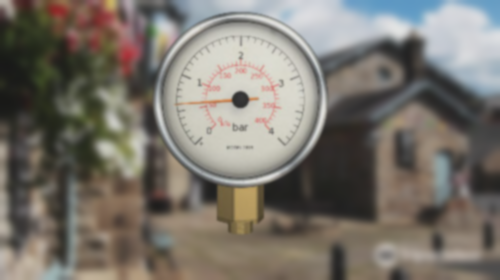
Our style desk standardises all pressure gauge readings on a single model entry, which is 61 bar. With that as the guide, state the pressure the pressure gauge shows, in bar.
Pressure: 0.6 bar
